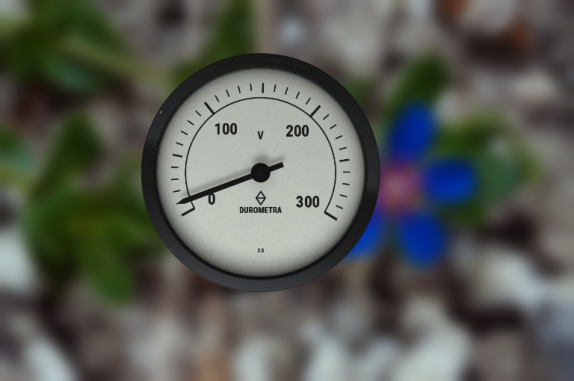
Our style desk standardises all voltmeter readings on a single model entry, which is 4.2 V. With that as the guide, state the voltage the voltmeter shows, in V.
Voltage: 10 V
